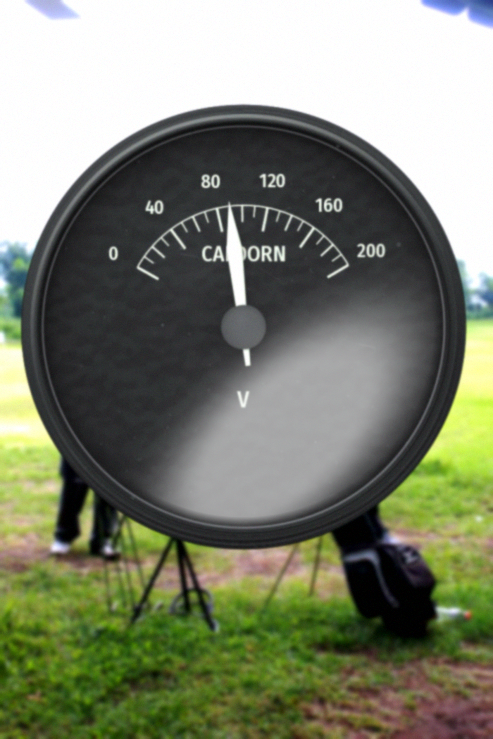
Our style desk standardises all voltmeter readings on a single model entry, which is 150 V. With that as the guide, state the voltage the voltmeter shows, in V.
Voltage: 90 V
